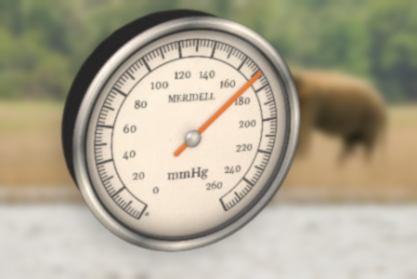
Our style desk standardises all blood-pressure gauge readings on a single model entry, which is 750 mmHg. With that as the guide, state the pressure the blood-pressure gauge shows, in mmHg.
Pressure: 170 mmHg
